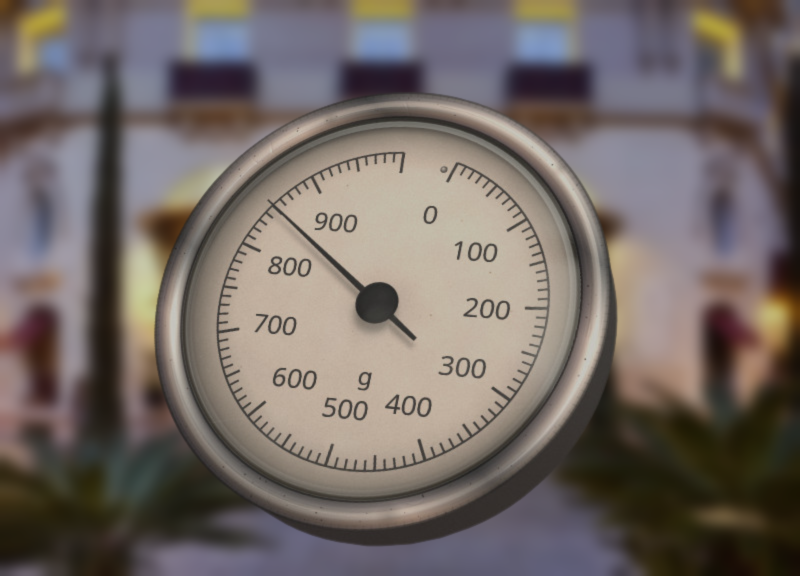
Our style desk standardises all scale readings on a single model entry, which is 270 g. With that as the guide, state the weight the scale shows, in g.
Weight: 850 g
